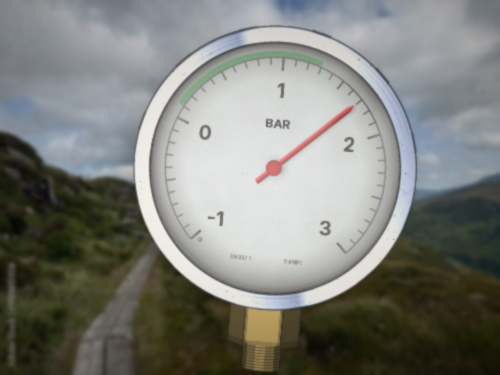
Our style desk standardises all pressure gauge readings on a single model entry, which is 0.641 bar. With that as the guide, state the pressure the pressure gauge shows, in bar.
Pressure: 1.7 bar
